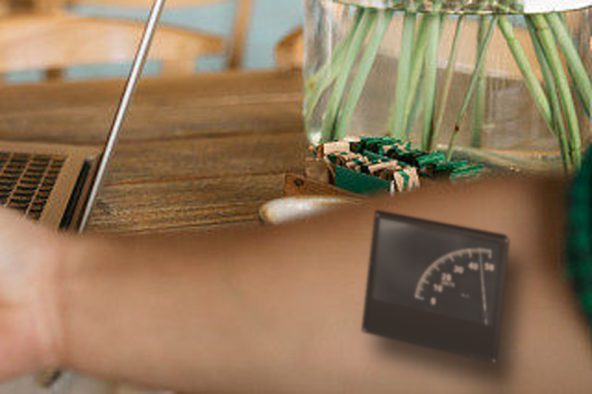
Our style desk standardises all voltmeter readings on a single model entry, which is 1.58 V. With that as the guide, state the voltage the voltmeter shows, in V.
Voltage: 45 V
